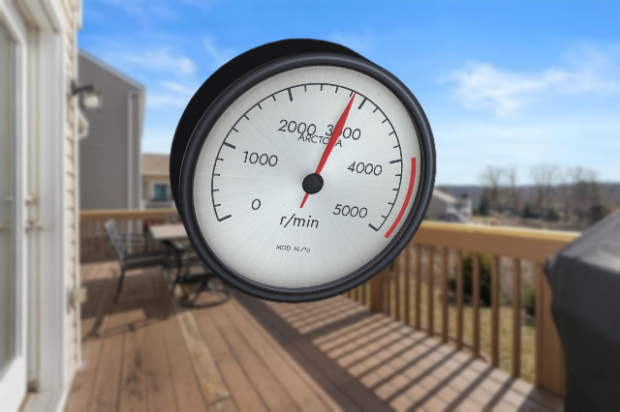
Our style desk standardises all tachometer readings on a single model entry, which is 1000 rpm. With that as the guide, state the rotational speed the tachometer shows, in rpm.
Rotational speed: 2800 rpm
